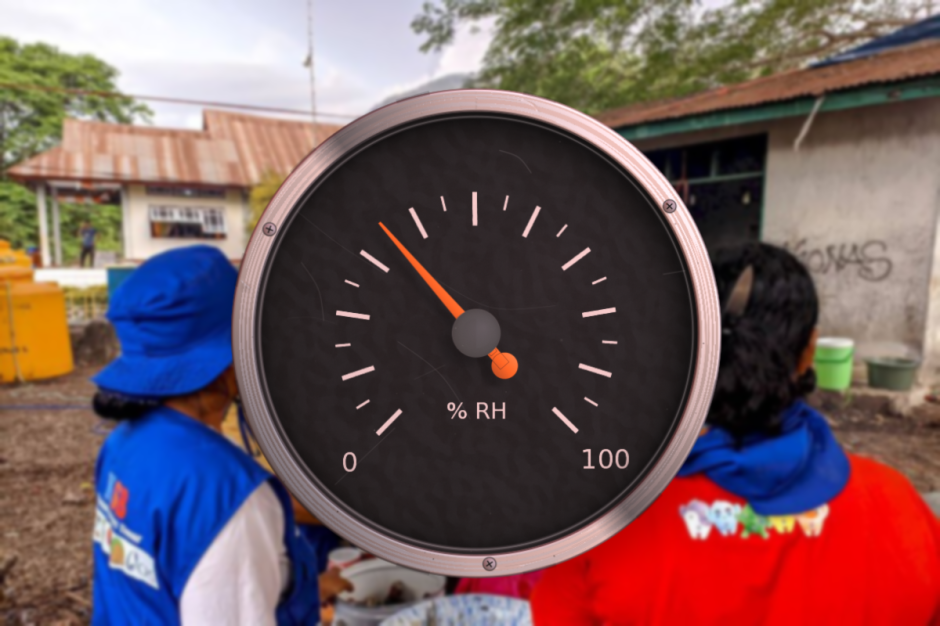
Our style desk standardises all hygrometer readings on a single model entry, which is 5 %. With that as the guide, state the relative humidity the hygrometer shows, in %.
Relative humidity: 35 %
